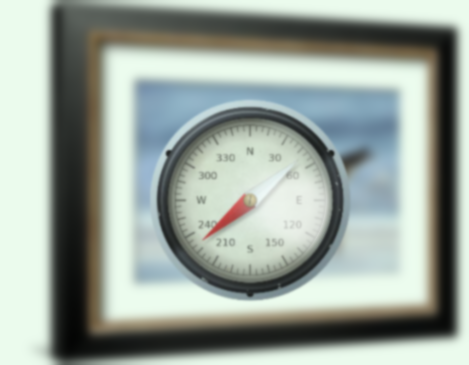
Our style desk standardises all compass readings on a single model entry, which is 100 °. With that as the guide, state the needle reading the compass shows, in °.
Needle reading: 230 °
